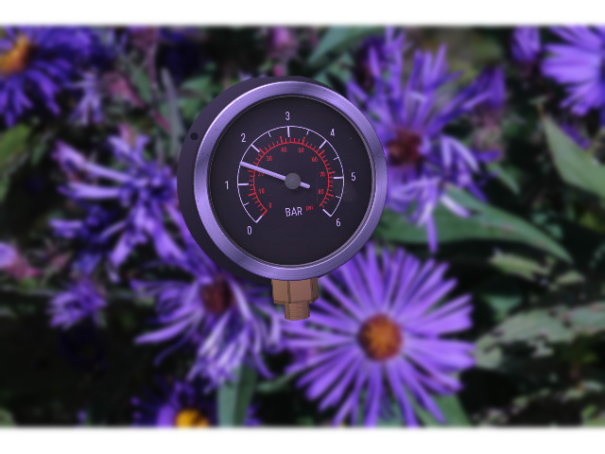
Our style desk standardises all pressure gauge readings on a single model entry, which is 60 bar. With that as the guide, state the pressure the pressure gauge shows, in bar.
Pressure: 1.5 bar
